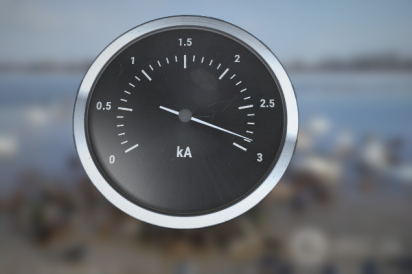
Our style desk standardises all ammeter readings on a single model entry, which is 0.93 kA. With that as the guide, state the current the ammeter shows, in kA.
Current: 2.9 kA
